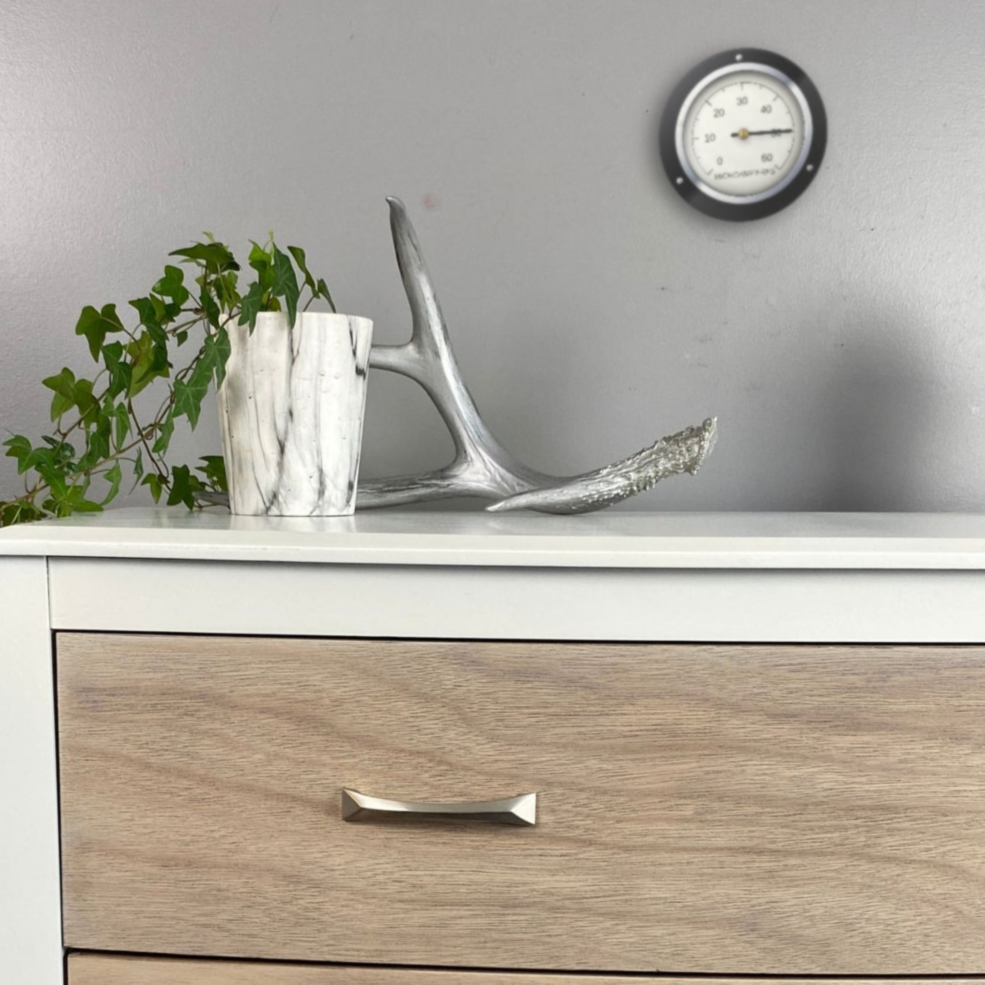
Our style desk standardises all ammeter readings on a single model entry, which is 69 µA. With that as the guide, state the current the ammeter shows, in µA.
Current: 50 µA
